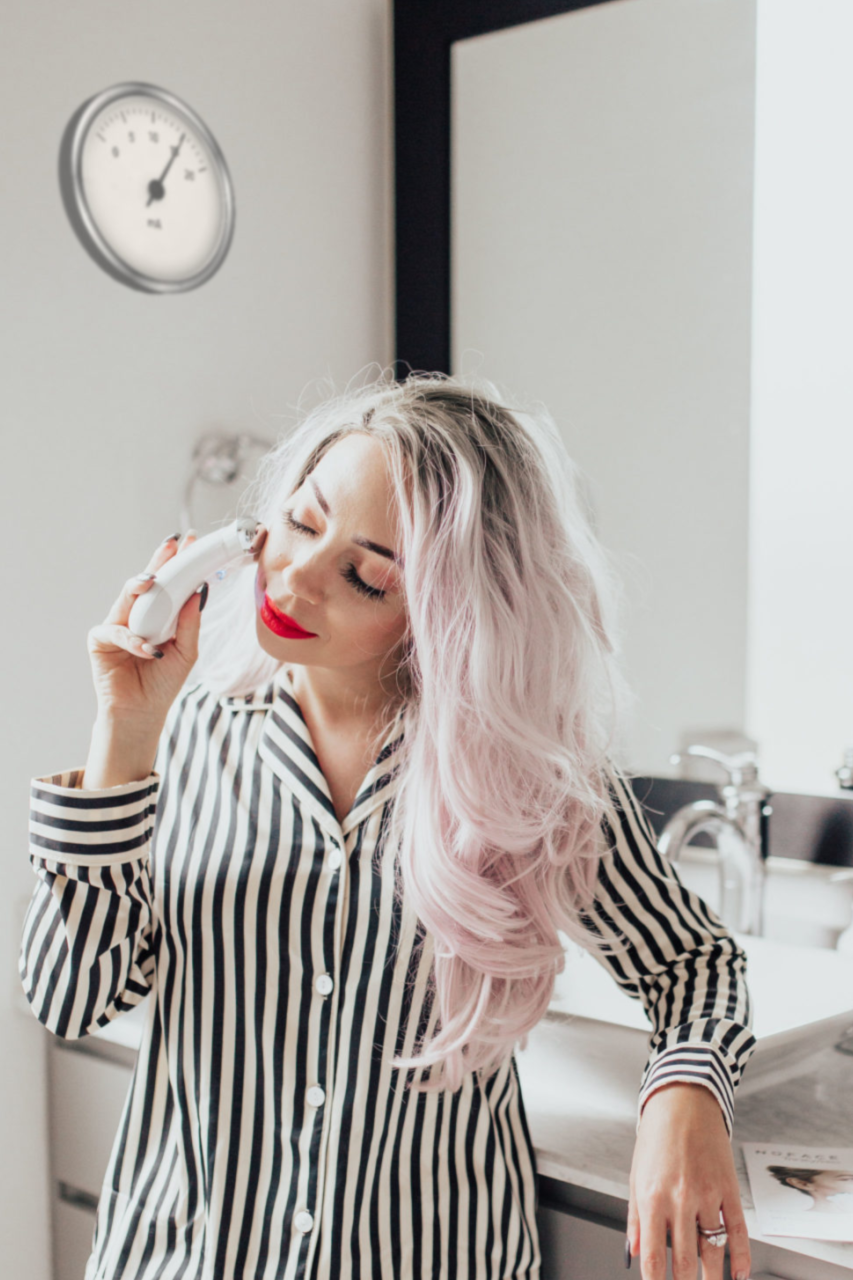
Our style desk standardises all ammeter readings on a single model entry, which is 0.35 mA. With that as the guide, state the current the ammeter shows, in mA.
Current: 15 mA
